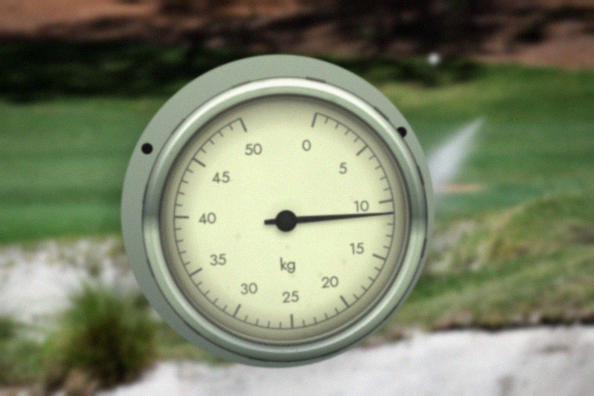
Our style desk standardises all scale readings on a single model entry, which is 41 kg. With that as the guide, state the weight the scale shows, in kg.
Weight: 11 kg
